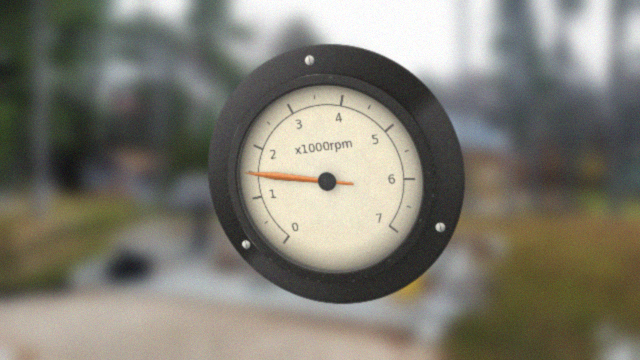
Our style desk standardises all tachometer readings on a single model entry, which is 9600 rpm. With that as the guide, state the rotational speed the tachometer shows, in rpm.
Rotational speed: 1500 rpm
